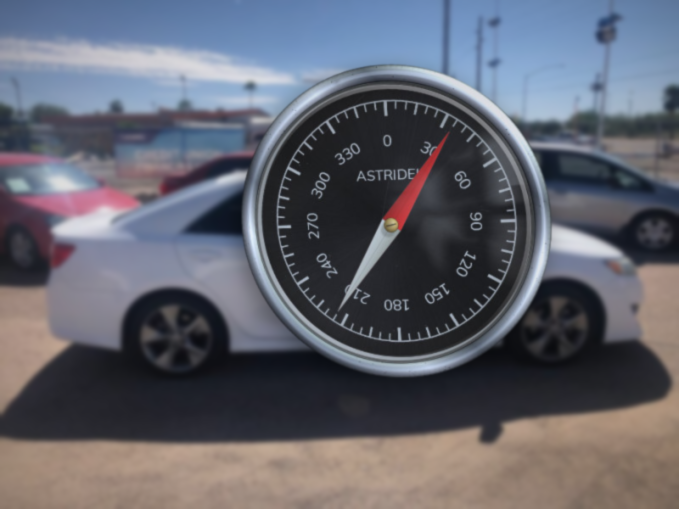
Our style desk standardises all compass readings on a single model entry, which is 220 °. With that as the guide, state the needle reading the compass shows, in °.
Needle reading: 35 °
